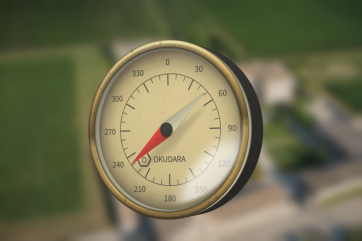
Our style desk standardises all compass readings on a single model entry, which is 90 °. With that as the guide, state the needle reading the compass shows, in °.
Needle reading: 230 °
